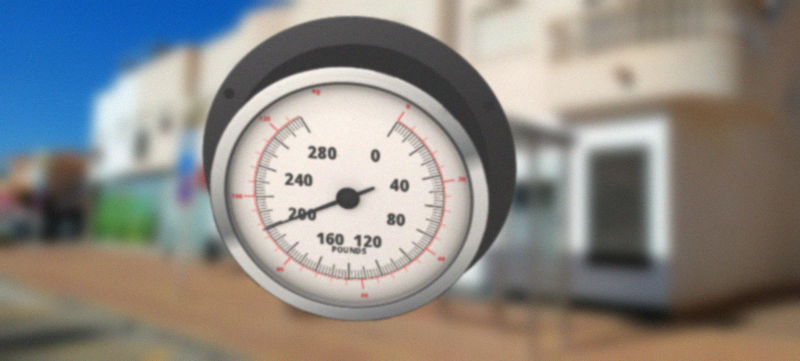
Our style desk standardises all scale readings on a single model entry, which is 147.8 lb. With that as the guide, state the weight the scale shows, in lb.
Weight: 200 lb
